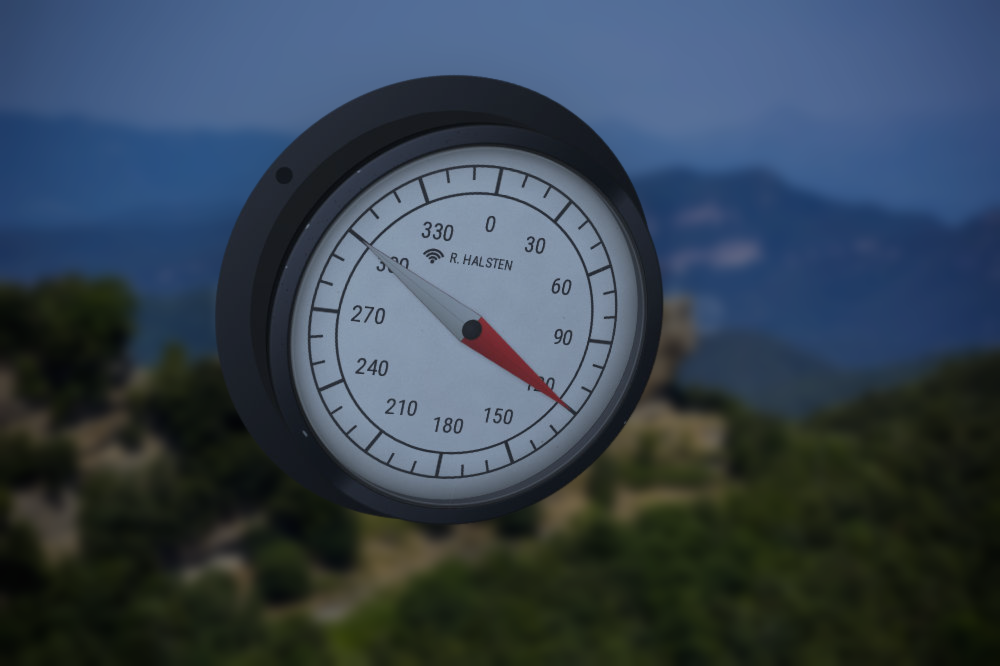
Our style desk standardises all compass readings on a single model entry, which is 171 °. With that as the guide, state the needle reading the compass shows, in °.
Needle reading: 120 °
